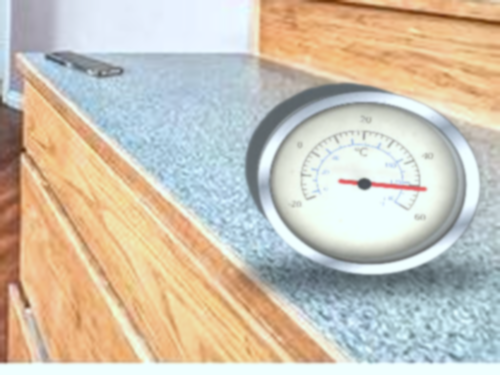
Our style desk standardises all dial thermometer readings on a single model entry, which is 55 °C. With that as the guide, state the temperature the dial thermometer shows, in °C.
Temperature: 50 °C
